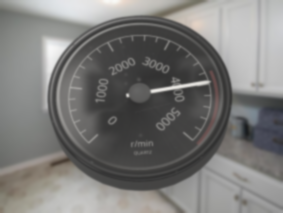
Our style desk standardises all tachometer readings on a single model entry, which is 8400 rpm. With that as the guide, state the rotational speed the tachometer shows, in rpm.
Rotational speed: 4000 rpm
